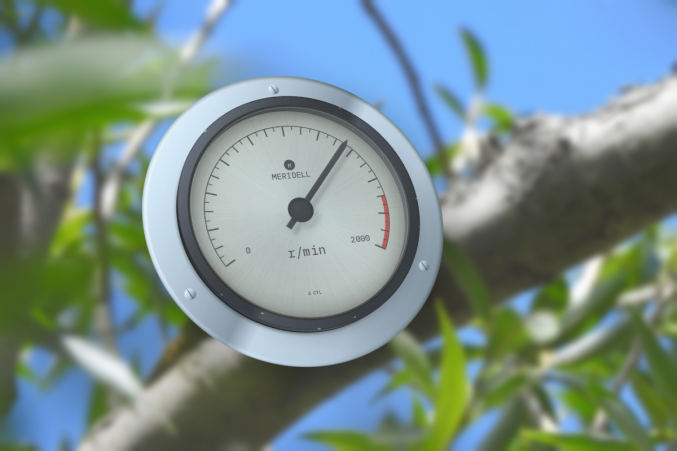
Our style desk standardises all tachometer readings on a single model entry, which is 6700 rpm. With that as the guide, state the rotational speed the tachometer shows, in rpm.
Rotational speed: 1350 rpm
